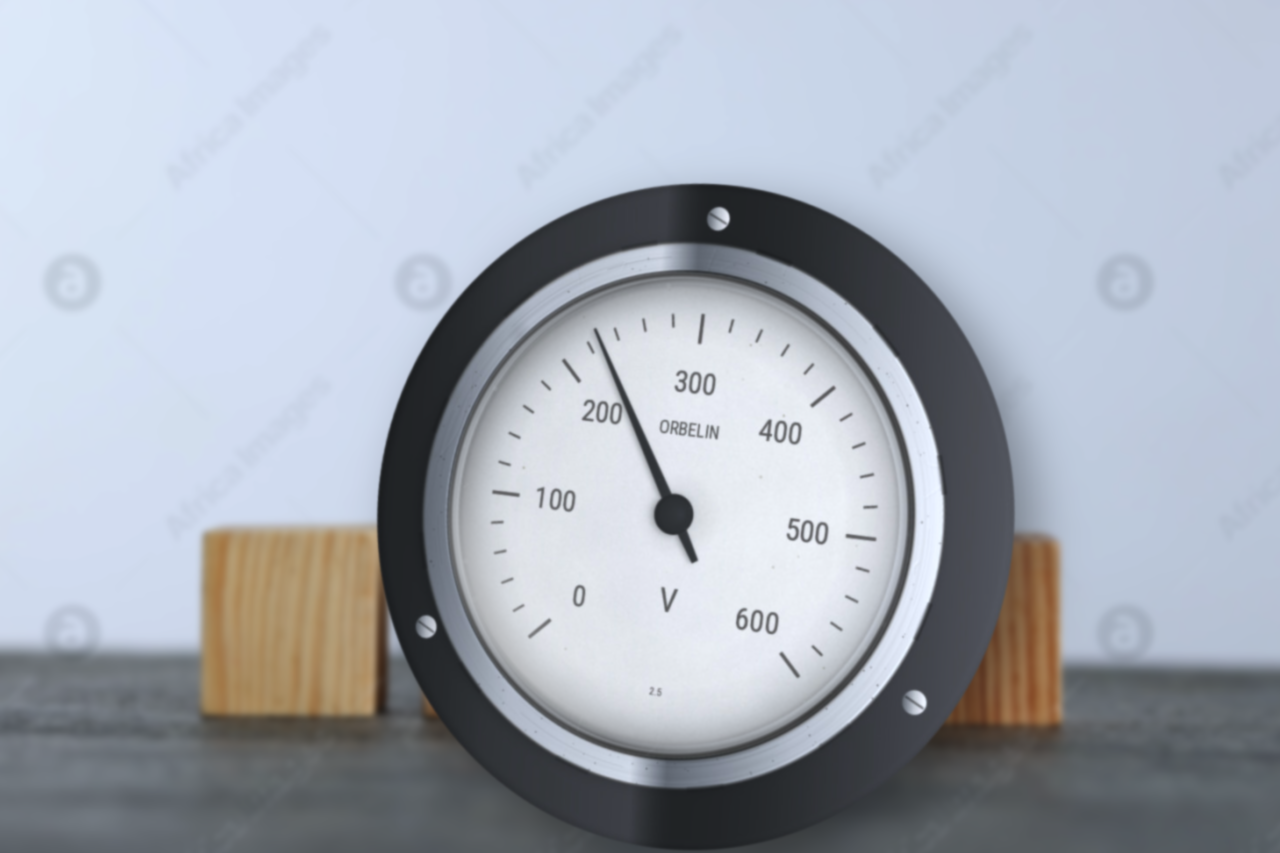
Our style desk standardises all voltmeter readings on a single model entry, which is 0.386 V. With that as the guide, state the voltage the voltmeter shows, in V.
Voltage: 230 V
